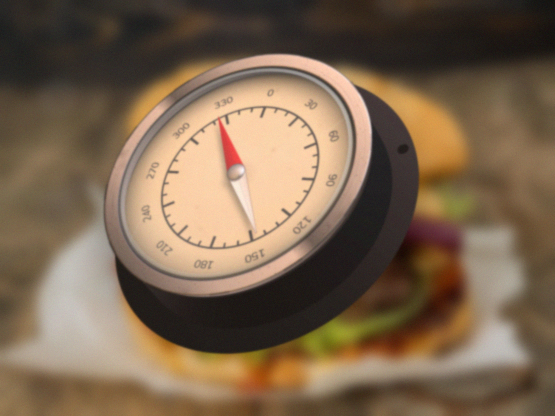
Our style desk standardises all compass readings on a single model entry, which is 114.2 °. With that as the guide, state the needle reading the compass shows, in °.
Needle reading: 325 °
